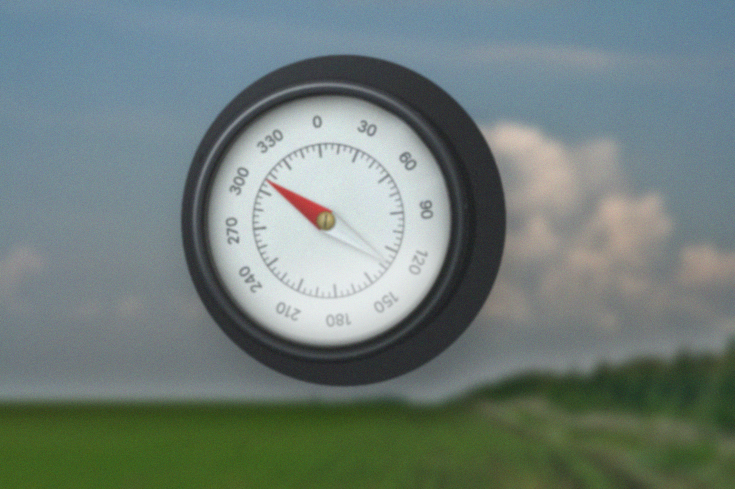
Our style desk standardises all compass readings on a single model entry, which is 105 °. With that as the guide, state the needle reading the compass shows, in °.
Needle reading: 310 °
